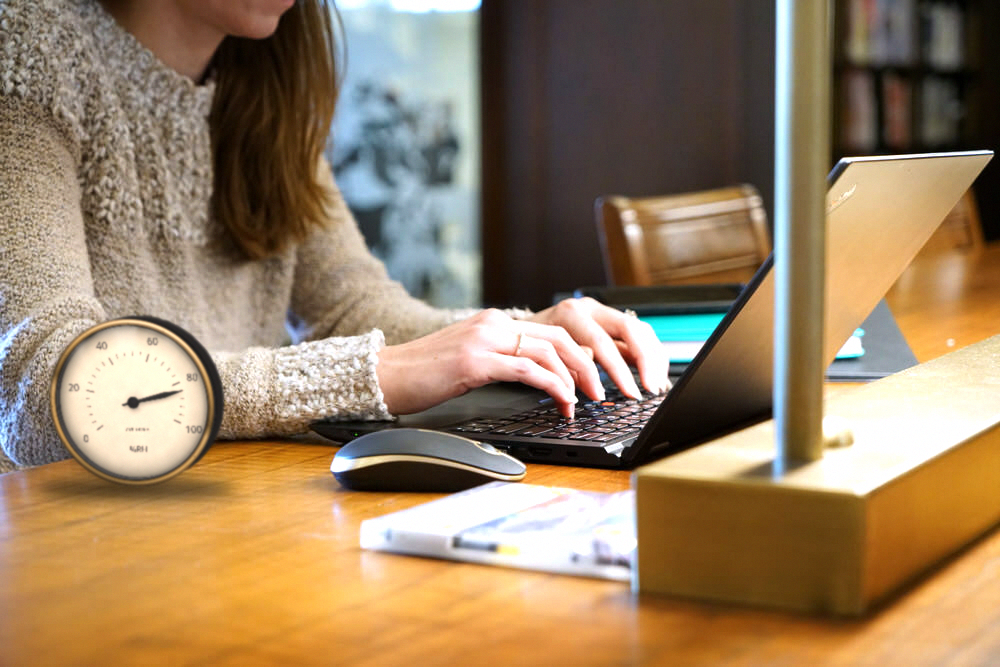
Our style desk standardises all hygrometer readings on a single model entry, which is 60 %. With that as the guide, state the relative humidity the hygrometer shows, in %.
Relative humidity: 84 %
